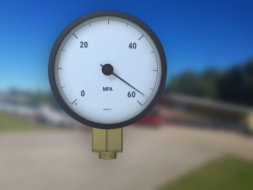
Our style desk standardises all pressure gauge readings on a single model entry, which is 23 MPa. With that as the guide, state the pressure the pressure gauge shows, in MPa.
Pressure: 57.5 MPa
